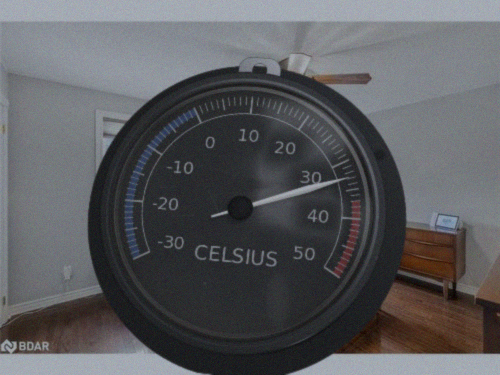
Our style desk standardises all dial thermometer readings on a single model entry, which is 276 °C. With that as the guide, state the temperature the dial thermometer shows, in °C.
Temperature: 33 °C
